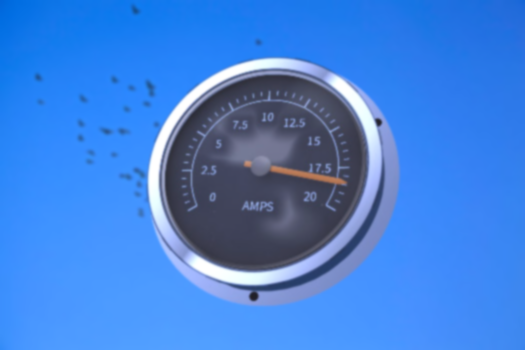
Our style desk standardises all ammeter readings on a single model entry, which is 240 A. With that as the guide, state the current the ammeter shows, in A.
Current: 18.5 A
